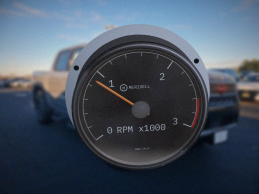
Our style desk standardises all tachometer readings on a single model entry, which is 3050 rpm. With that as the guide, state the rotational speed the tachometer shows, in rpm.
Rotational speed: 900 rpm
